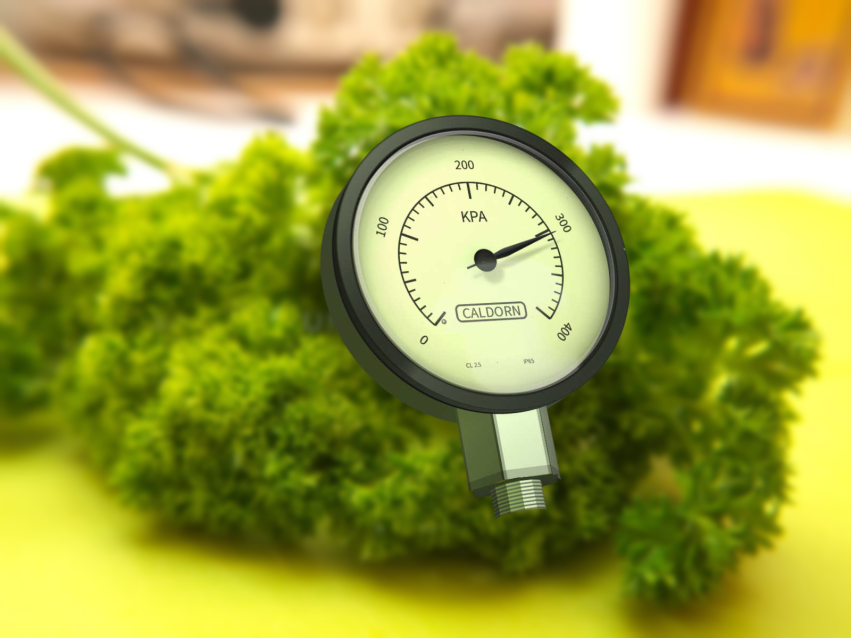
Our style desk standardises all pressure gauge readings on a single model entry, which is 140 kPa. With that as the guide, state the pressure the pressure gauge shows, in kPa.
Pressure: 305 kPa
